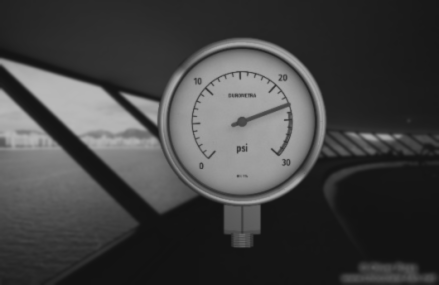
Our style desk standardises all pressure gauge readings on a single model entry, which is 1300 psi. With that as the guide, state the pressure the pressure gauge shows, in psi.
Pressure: 23 psi
